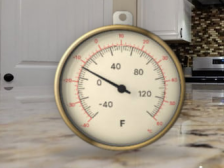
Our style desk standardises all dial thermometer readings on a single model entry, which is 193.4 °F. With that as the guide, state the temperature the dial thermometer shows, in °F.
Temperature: 10 °F
